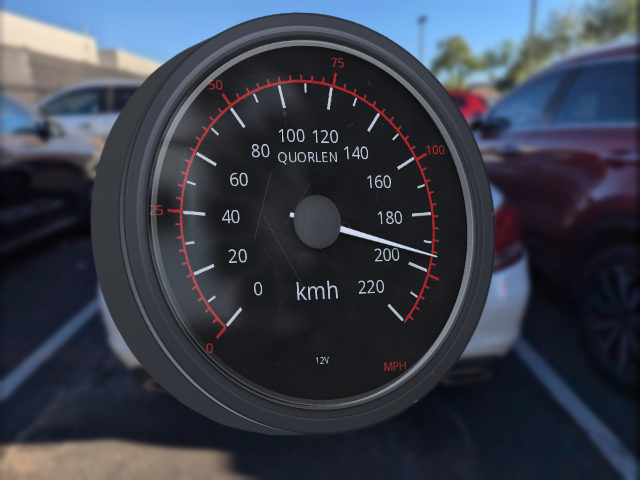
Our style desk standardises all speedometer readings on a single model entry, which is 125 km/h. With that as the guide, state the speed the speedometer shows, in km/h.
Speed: 195 km/h
